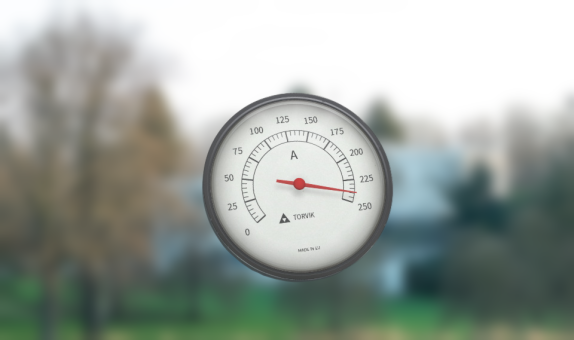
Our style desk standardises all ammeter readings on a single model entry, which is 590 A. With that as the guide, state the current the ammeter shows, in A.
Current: 240 A
